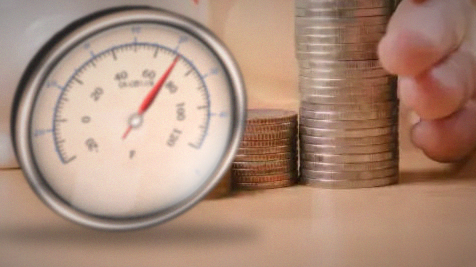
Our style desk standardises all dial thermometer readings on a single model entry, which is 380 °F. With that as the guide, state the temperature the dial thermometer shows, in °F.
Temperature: 70 °F
